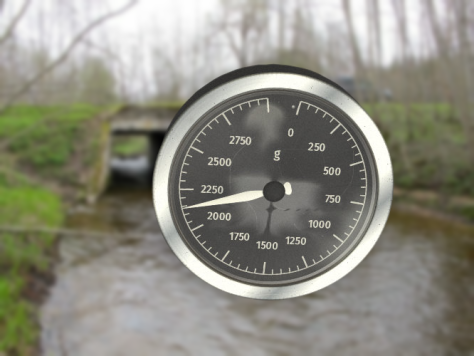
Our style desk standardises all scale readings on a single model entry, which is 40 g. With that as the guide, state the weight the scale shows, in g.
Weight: 2150 g
